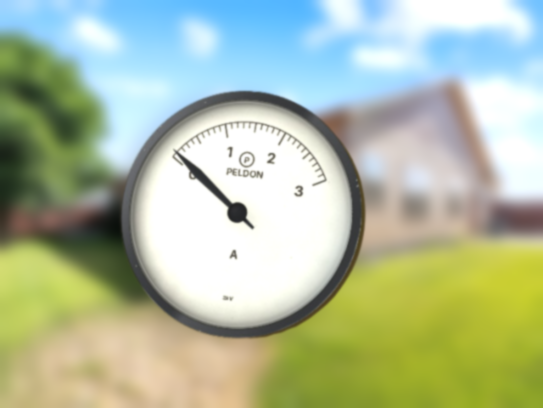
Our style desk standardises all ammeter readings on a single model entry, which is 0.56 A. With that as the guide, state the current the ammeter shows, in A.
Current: 0.1 A
